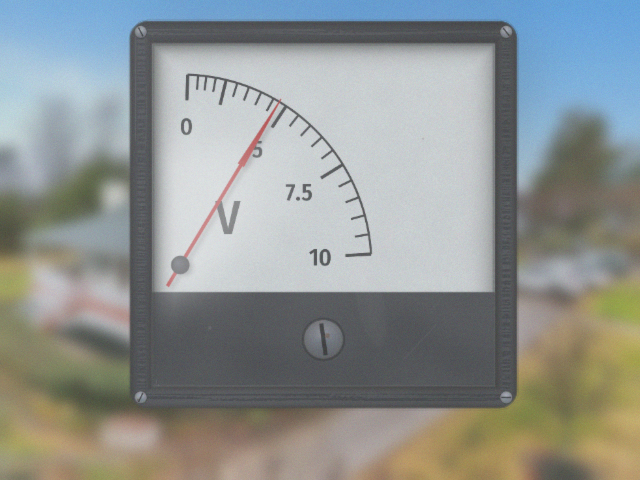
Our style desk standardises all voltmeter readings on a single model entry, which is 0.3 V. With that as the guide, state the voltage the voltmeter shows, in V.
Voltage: 4.75 V
